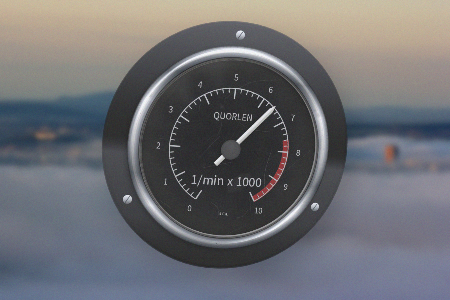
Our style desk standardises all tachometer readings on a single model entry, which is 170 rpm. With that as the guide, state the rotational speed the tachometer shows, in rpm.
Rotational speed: 6400 rpm
